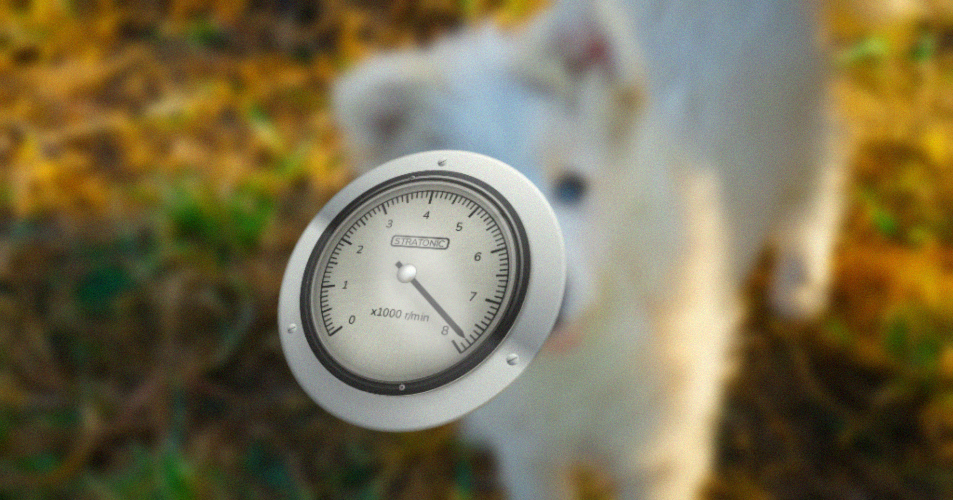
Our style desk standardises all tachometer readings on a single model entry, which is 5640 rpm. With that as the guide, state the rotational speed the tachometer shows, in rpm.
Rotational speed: 7800 rpm
